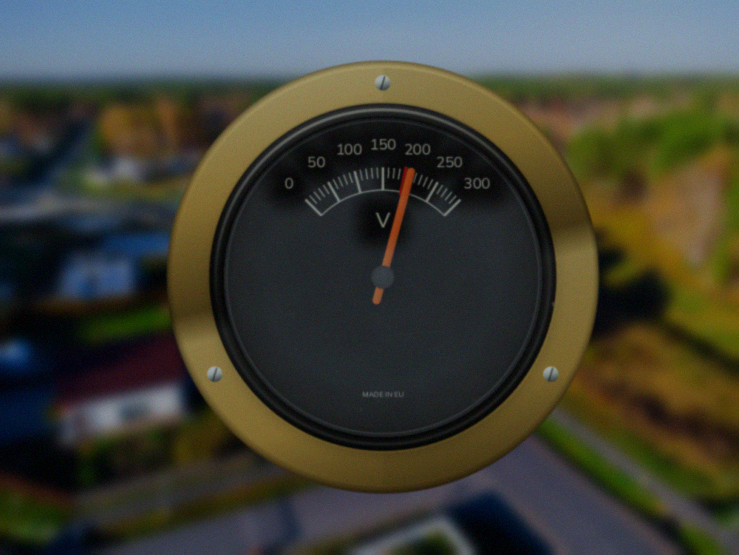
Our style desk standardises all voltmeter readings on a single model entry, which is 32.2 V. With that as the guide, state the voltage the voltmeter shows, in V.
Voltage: 200 V
